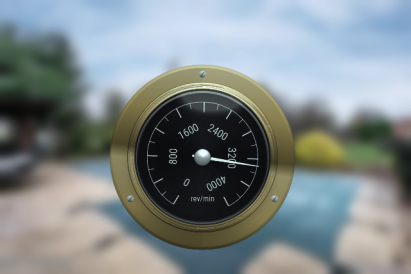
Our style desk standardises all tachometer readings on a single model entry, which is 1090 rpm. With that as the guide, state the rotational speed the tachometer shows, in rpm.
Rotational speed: 3300 rpm
